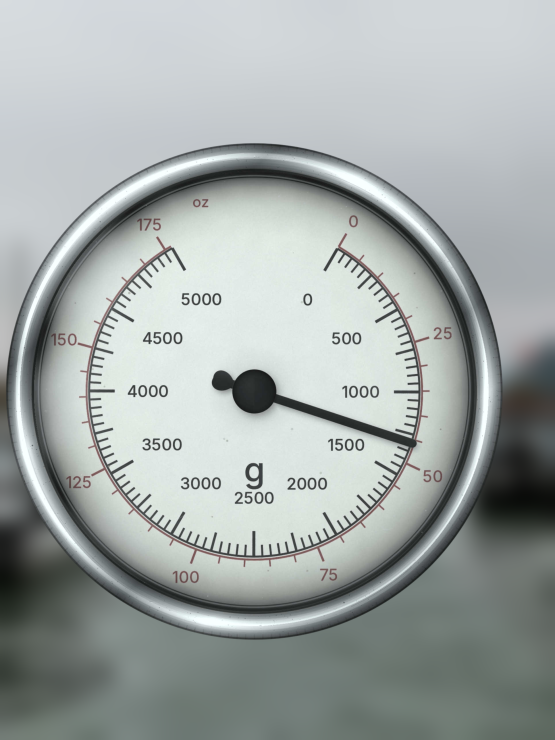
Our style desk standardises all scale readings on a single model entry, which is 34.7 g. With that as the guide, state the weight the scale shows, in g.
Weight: 1300 g
